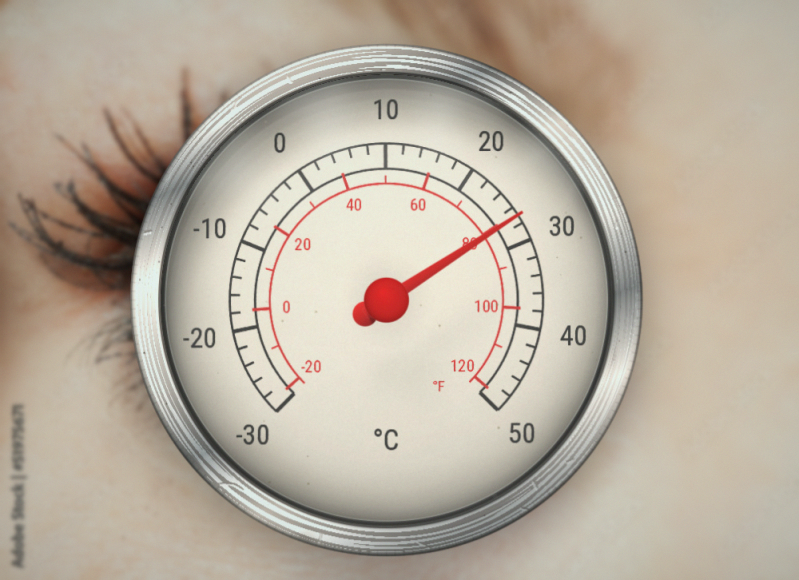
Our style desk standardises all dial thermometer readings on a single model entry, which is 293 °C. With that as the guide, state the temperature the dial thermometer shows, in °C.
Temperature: 27 °C
